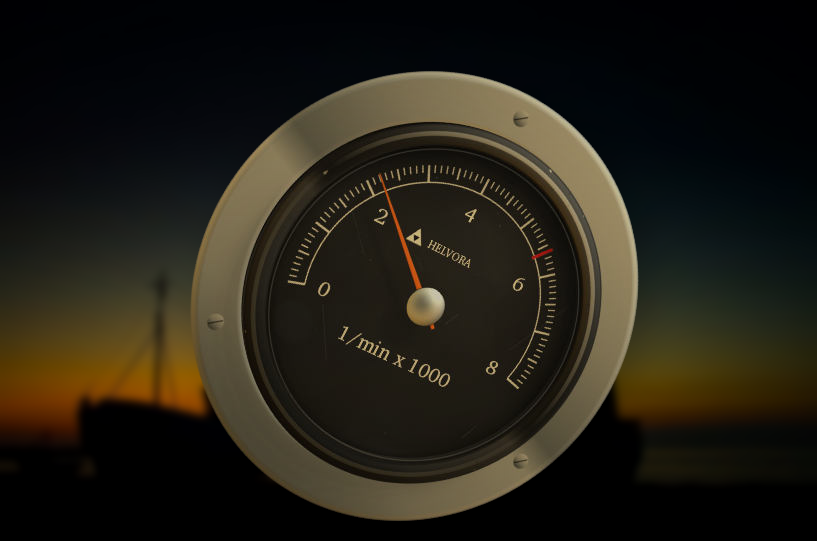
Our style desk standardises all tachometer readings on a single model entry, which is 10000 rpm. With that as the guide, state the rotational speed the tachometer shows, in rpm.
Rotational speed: 2200 rpm
